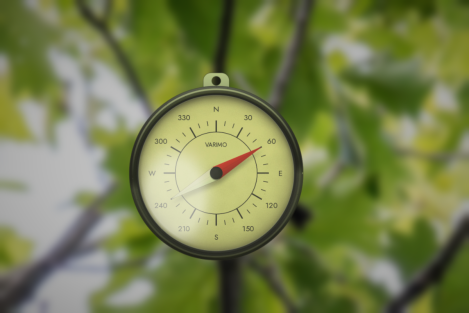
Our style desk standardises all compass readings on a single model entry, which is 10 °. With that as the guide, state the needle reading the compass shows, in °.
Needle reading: 60 °
